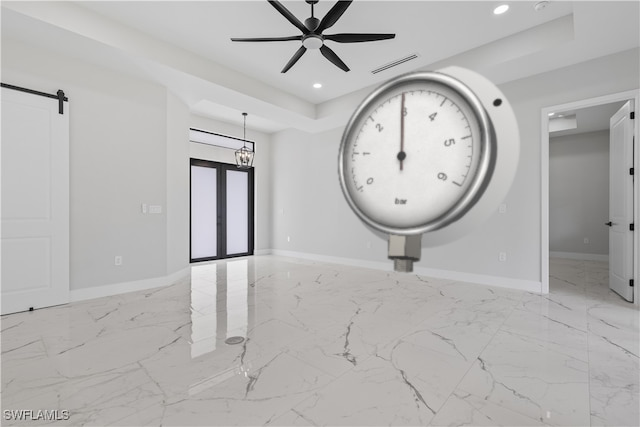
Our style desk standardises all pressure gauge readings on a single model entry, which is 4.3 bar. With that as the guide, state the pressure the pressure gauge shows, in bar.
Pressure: 3 bar
